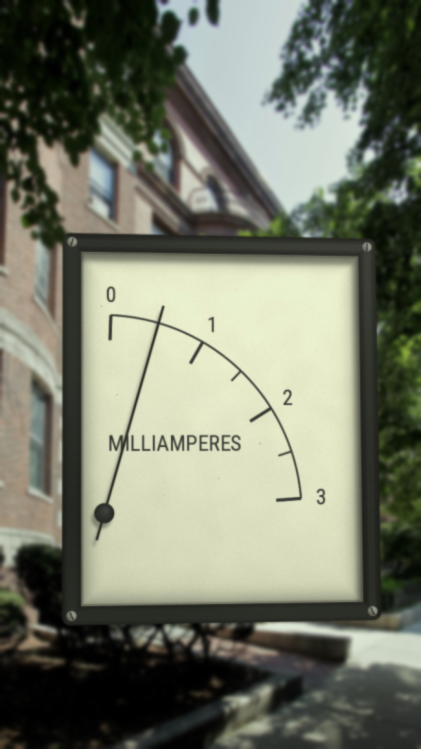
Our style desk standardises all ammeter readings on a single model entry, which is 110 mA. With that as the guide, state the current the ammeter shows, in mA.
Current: 0.5 mA
